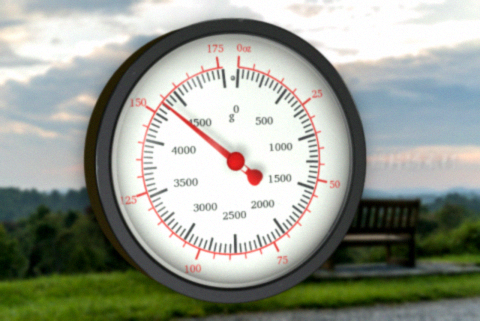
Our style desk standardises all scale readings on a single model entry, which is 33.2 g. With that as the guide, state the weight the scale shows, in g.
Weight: 4350 g
